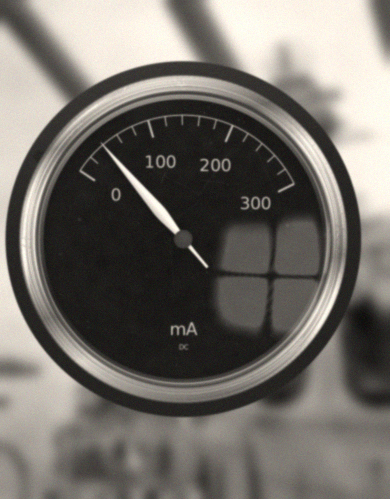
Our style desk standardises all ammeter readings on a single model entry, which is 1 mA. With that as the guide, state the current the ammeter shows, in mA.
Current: 40 mA
